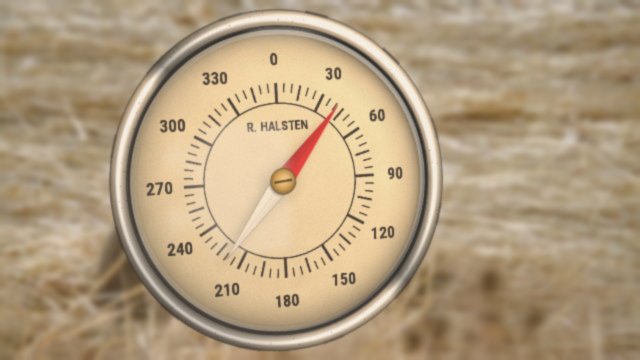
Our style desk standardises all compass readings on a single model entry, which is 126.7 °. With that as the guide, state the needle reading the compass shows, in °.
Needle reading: 40 °
